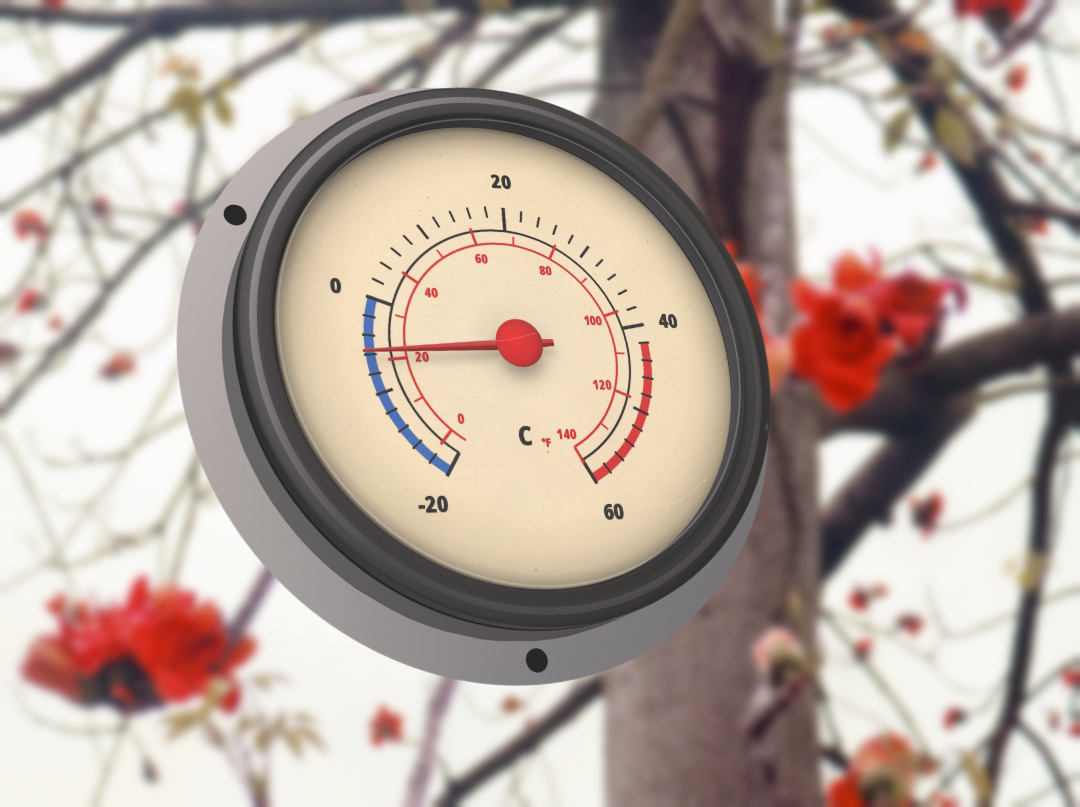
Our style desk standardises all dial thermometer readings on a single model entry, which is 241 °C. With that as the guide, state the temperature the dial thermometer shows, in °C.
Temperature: -6 °C
